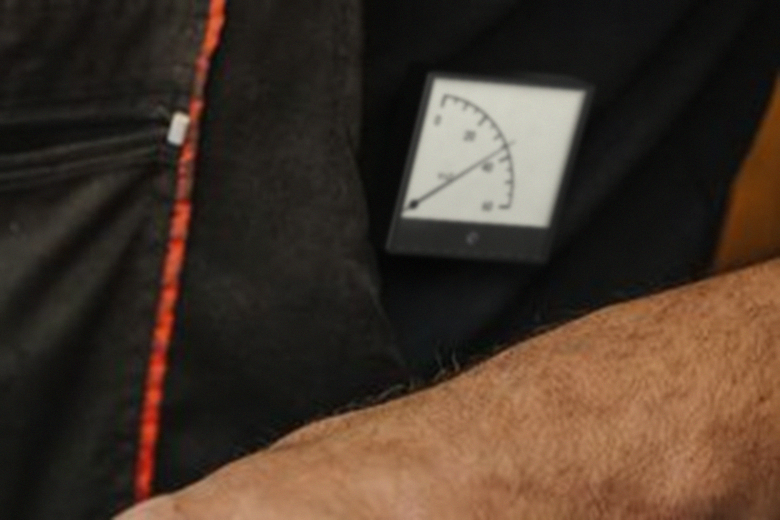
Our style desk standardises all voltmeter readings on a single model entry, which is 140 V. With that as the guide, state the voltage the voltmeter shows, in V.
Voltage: 35 V
